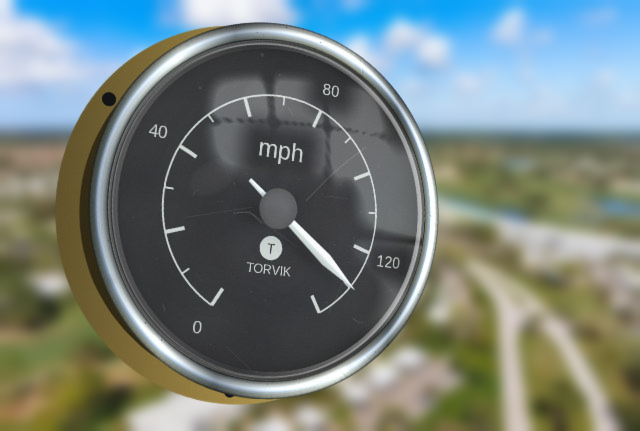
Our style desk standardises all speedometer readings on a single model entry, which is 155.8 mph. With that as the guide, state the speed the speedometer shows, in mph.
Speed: 130 mph
